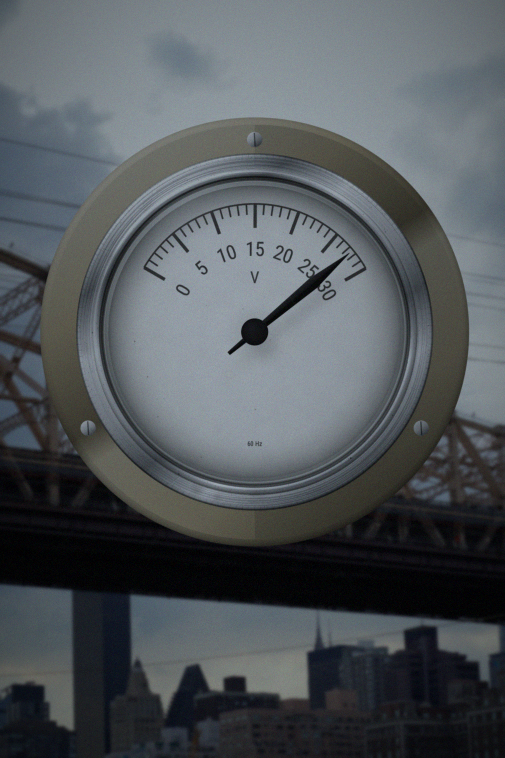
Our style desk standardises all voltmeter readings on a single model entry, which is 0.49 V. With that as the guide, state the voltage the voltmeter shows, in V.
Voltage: 27.5 V
